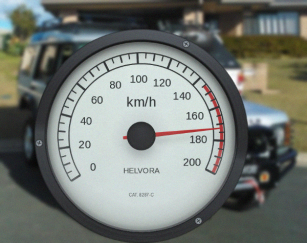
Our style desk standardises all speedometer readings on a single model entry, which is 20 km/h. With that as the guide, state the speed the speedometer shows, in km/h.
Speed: 172.5 km/h
